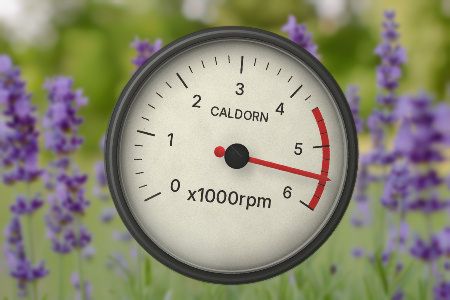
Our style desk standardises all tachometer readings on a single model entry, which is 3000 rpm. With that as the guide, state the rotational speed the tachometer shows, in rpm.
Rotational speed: 5500 rpm
